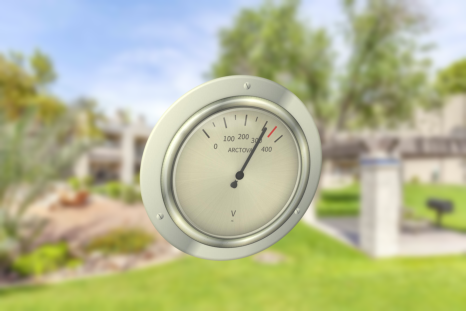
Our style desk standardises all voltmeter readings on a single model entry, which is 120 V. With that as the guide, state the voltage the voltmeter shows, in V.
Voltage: 300 V
